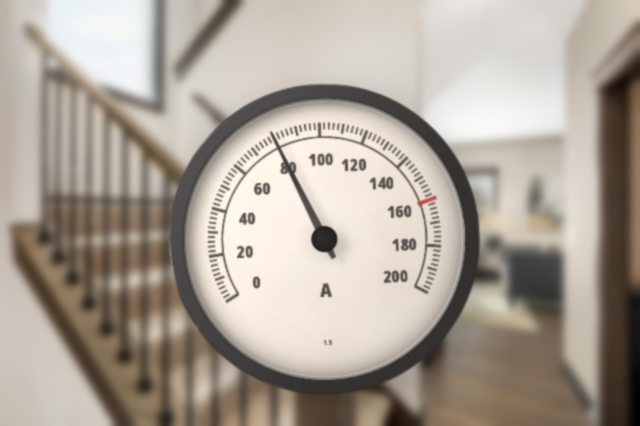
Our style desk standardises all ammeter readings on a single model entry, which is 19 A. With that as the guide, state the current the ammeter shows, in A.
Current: 80 A
